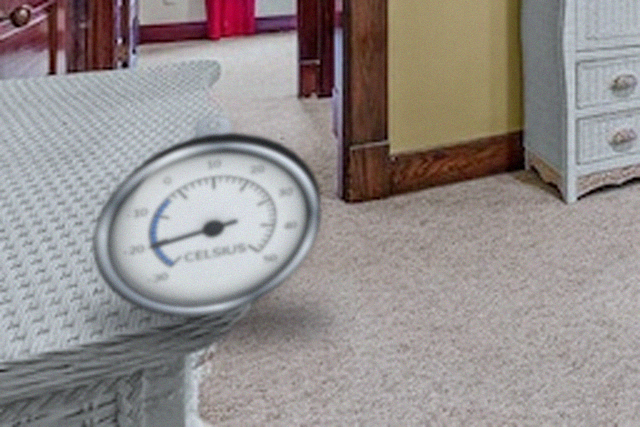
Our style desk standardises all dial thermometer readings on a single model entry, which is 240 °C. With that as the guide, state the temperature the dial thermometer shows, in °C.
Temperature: -20 °C
